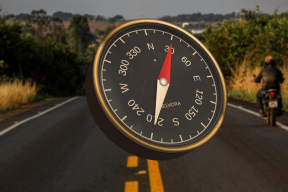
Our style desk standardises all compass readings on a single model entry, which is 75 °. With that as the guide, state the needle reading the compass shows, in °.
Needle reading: 30 °
